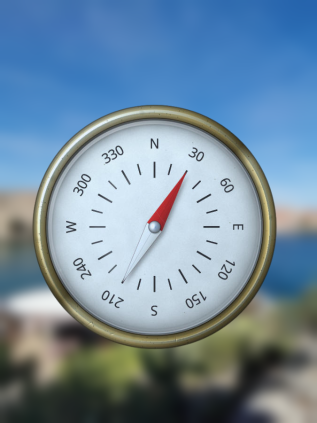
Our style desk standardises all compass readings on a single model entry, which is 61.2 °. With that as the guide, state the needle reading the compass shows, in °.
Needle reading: 30 °
